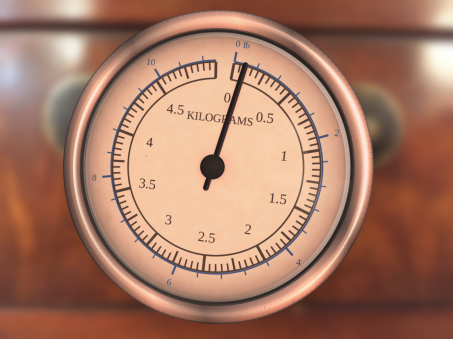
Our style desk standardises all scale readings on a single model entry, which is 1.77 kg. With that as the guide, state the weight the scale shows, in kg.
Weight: 0.1 kg
